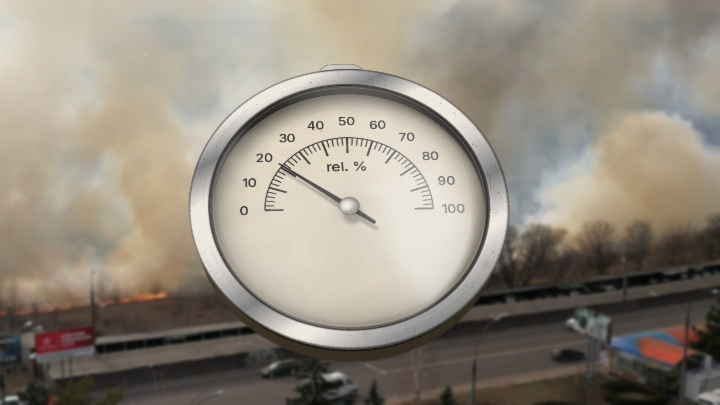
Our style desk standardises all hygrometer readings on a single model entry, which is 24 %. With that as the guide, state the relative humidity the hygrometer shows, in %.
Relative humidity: 20 %
